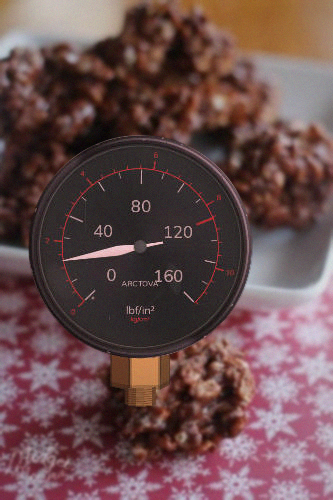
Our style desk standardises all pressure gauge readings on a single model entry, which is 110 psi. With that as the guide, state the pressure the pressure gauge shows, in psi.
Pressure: 20 psi
